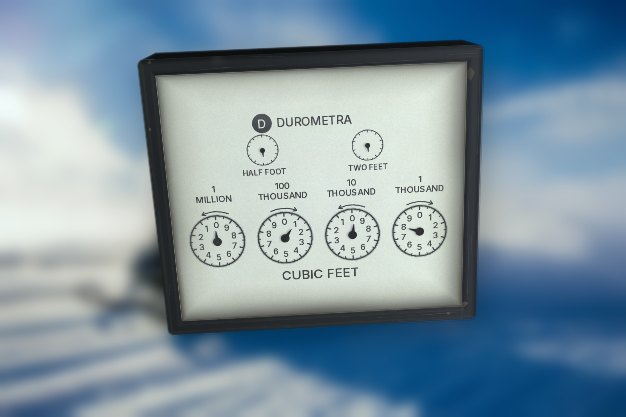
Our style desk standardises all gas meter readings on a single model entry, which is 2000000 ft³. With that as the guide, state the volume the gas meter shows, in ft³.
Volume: 9800 ft³
